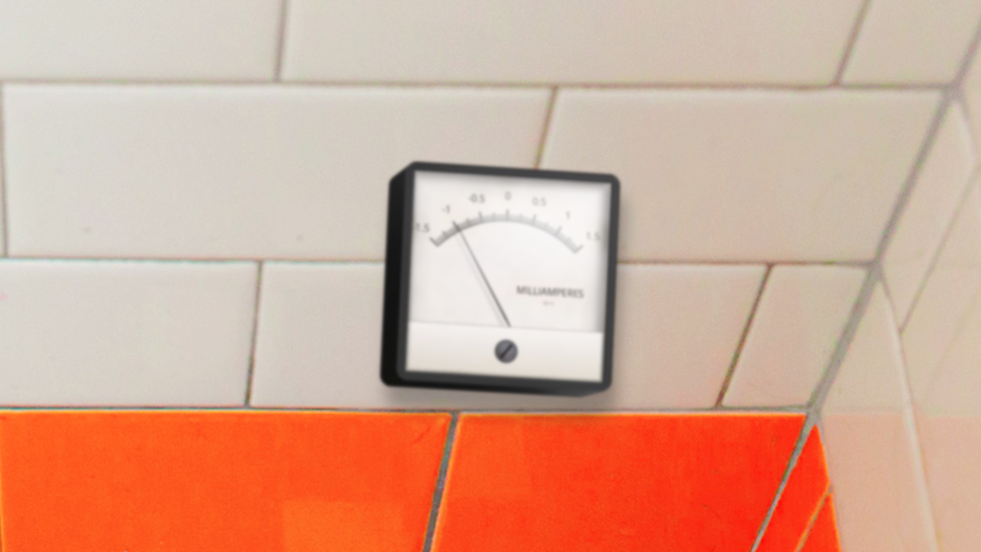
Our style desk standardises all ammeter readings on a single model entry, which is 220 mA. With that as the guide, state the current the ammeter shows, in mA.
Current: -1 mA
